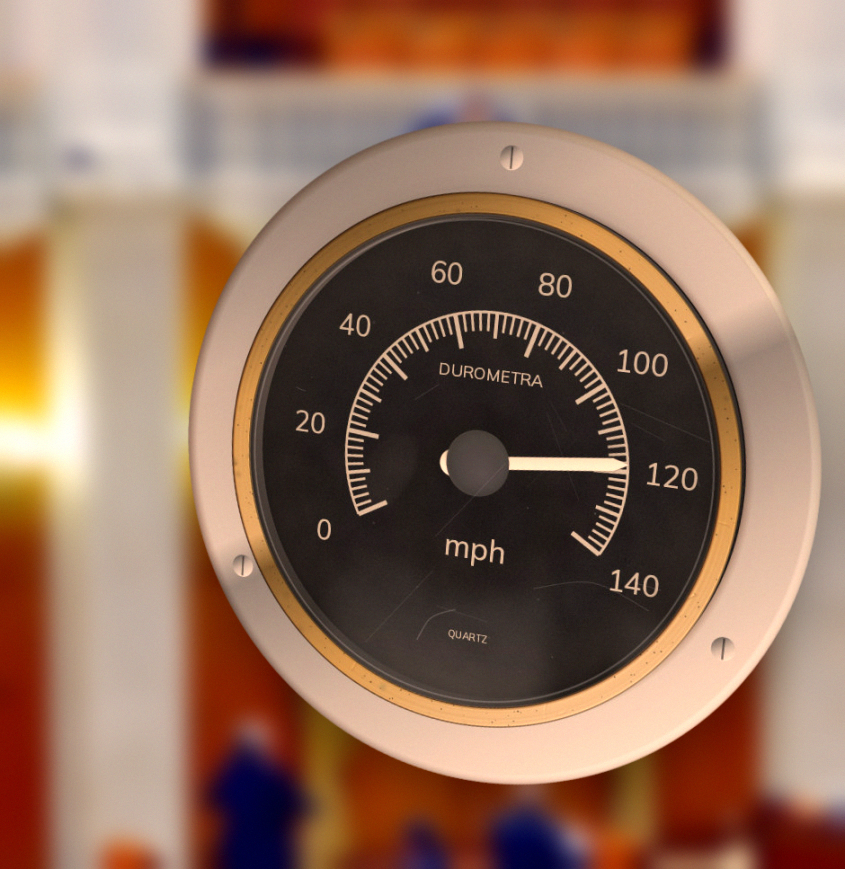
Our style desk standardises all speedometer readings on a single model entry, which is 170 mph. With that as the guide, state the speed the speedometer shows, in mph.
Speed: 118 mph
